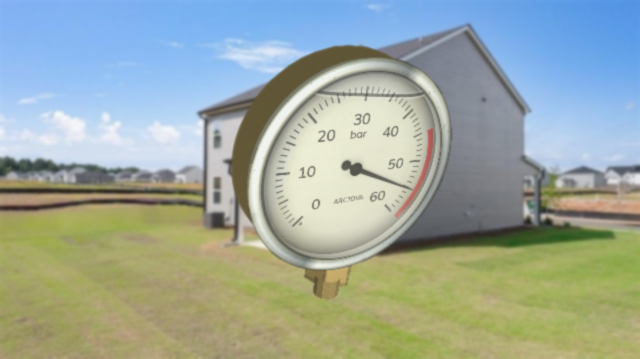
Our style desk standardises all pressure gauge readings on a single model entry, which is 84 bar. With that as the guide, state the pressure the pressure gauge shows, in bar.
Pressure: 55 bar
